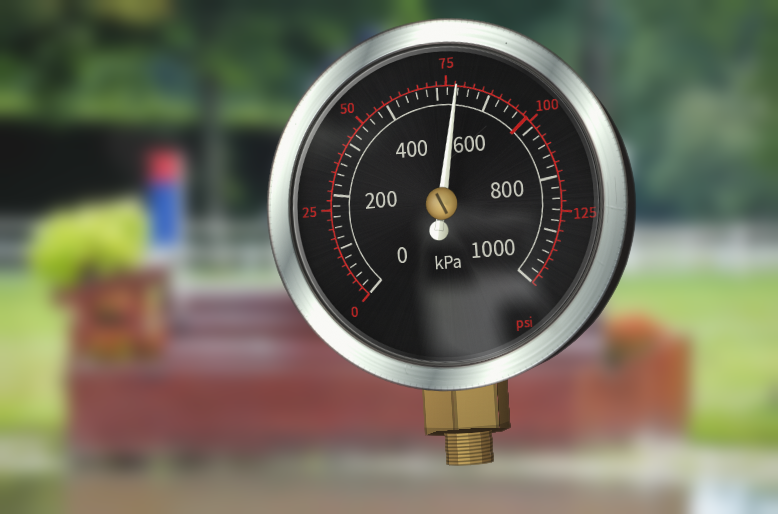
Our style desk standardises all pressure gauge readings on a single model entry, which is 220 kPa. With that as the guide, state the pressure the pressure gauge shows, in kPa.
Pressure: 540 kPa
